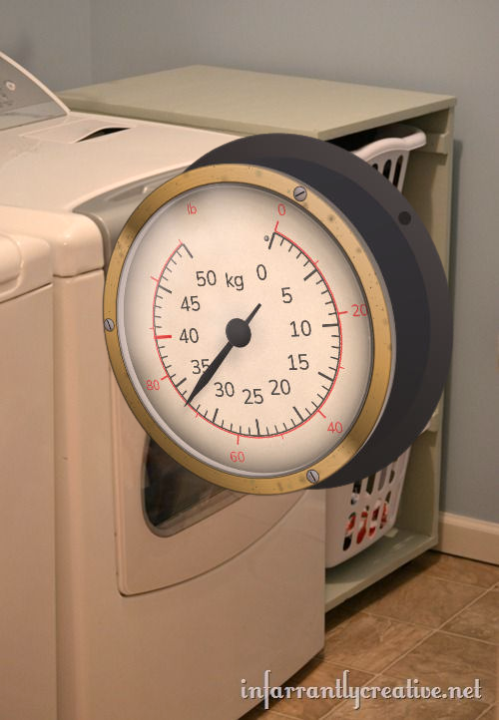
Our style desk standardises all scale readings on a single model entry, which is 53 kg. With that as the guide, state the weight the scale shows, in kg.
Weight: 33 kg
